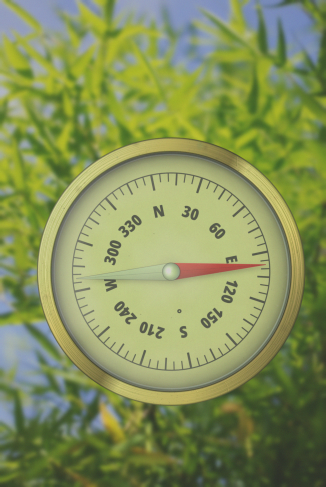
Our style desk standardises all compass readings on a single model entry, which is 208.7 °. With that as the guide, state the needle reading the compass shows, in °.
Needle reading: 97.5 °
